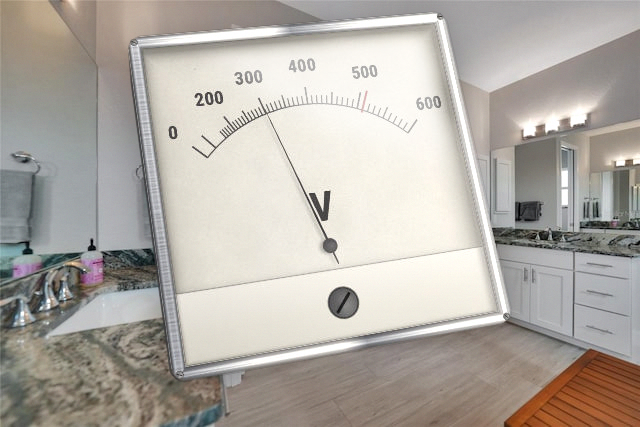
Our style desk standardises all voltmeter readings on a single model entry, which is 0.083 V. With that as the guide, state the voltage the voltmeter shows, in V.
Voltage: 300 V
